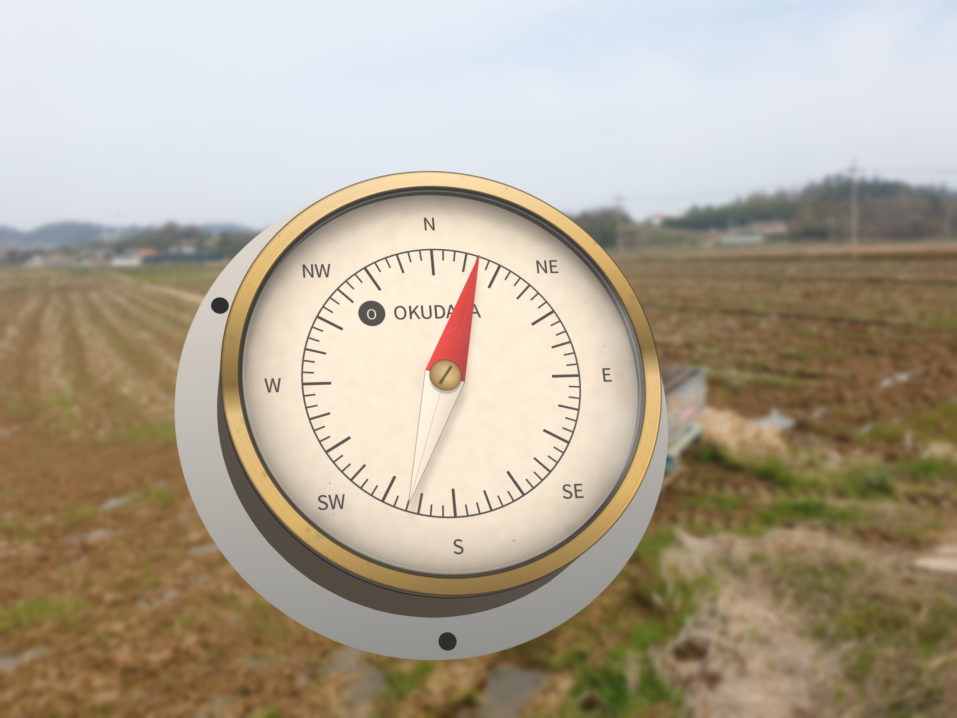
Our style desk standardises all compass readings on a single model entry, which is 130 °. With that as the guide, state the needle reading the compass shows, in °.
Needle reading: 20 °
